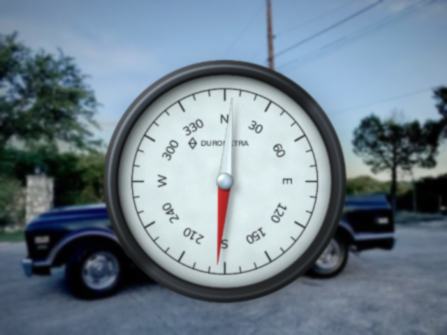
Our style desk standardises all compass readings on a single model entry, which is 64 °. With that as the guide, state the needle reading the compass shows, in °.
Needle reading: 185 °
